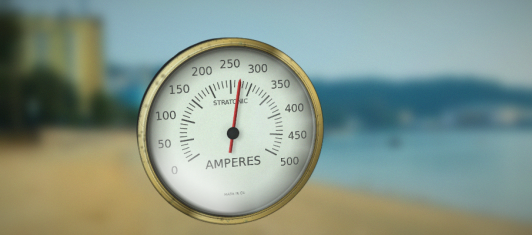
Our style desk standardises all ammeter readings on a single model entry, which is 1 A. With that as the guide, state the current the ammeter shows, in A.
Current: 270 A
